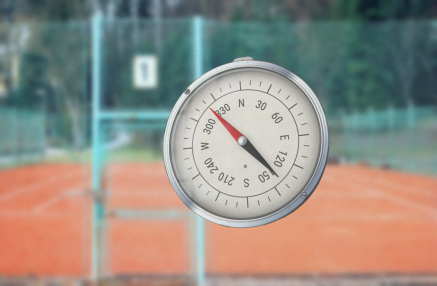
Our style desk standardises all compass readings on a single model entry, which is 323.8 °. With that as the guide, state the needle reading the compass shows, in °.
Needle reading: 320 °
